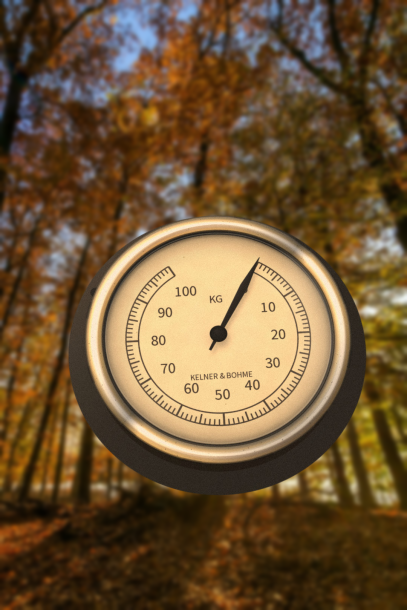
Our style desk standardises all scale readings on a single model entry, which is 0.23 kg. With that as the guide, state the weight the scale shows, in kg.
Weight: 0 kg
